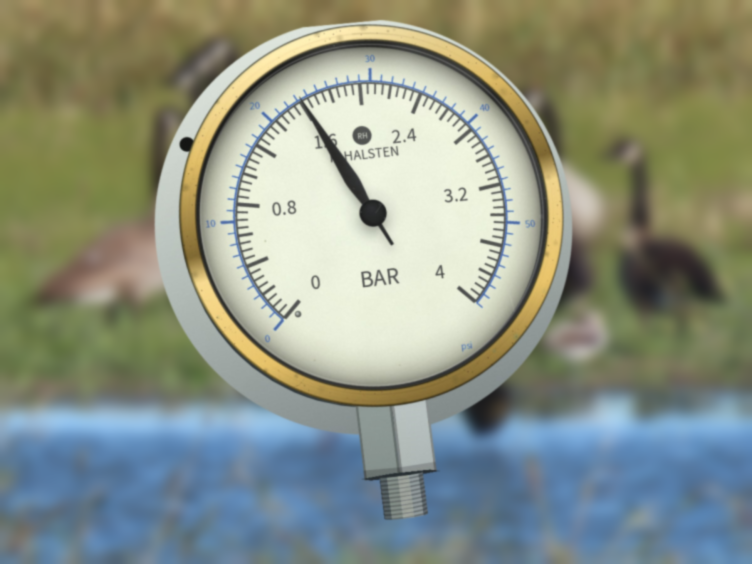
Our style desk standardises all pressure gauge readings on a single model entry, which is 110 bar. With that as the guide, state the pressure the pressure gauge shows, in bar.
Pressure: 1.6 bar
